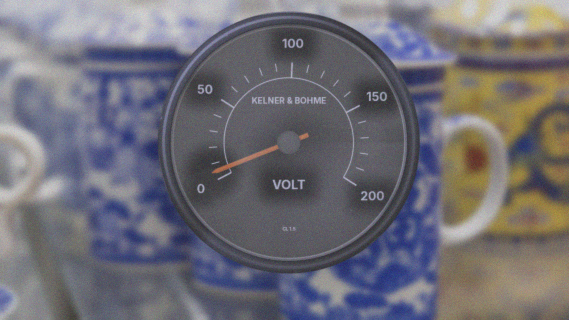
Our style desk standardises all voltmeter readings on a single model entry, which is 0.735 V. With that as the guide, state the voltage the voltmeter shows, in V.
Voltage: 5 V
